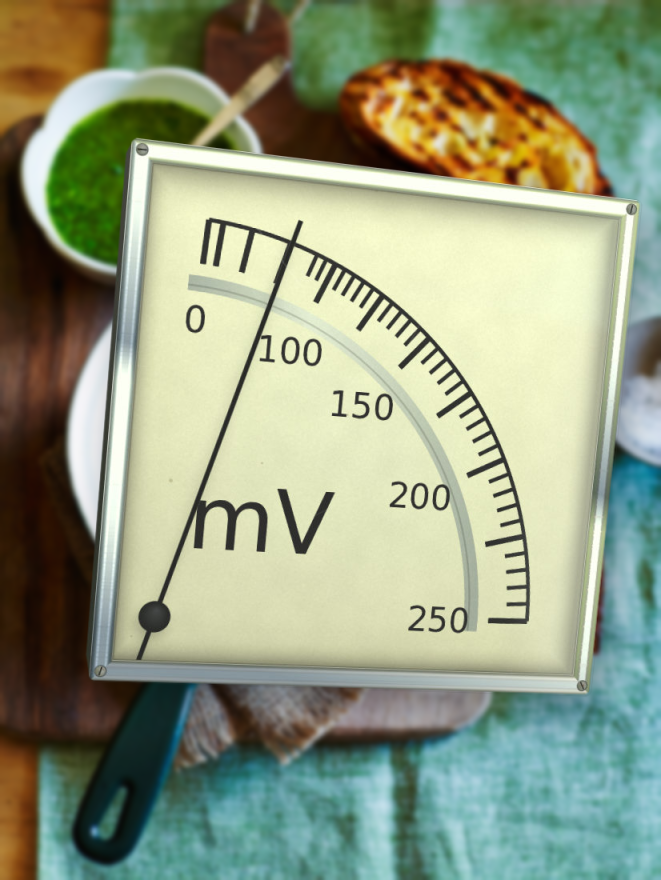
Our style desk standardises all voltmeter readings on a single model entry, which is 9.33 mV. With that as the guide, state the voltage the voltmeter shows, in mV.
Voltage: 75 mV
